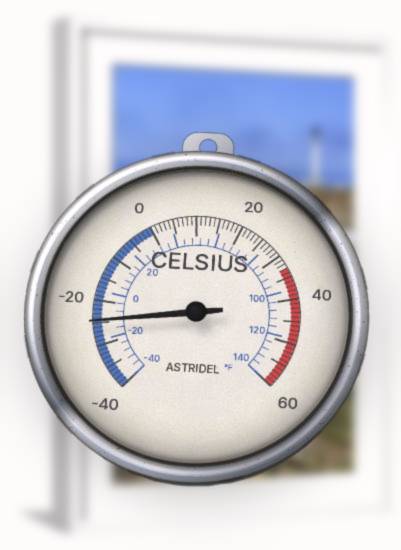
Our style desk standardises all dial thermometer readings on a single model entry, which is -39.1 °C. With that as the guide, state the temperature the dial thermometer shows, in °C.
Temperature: -25 °C
